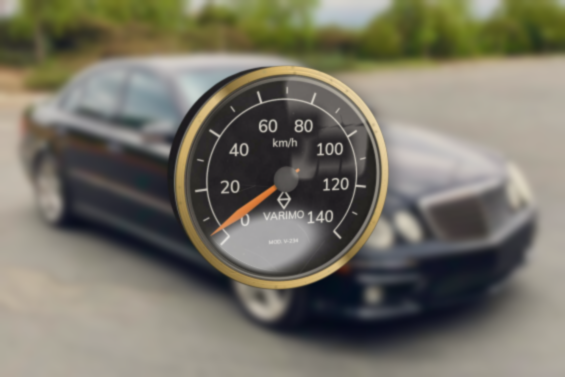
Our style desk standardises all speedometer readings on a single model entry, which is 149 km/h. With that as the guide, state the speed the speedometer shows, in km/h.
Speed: 5 km/h
